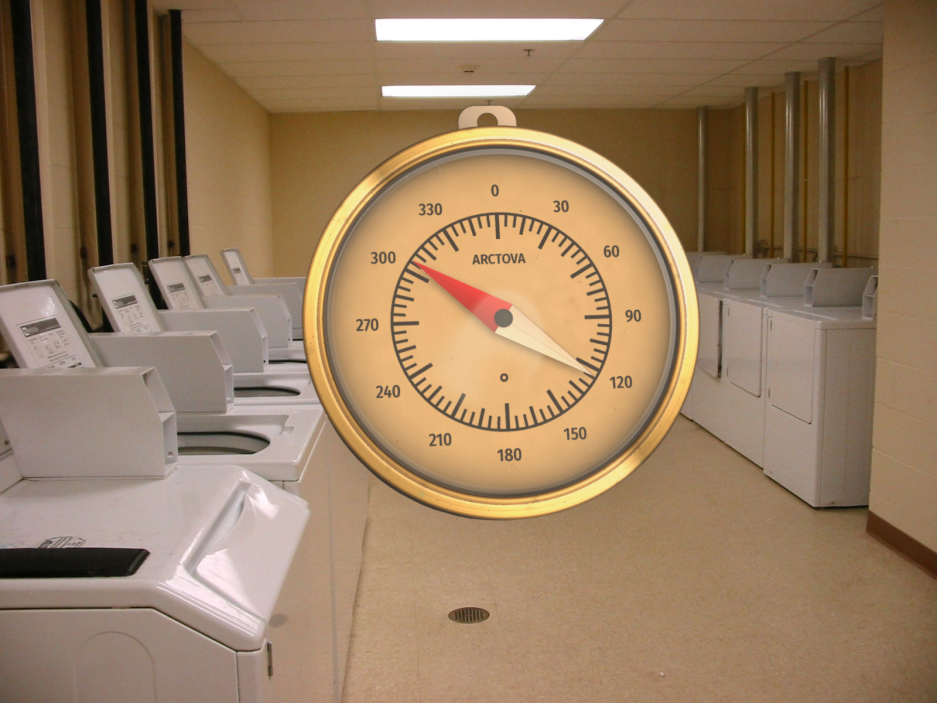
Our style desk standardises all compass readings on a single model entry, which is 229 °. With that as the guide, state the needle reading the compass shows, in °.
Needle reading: 305 °
